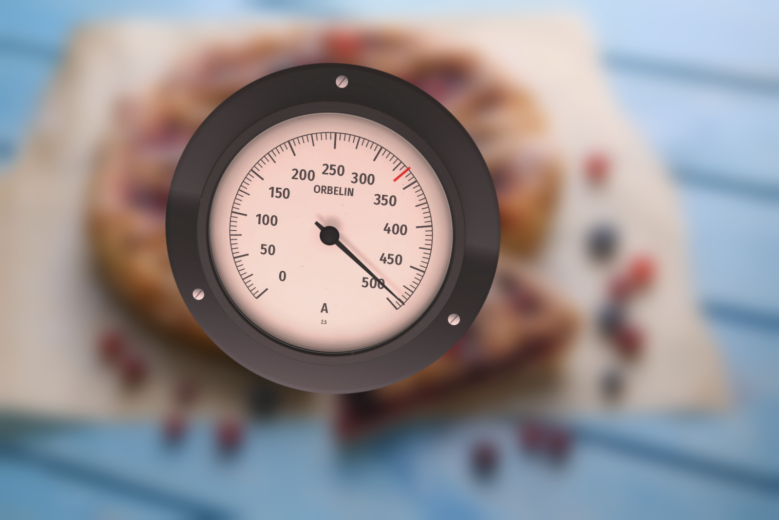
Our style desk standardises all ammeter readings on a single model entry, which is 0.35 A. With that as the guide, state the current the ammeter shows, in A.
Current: 490 A
